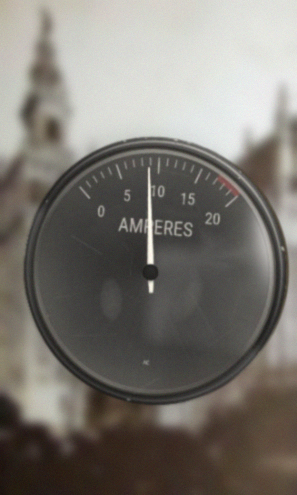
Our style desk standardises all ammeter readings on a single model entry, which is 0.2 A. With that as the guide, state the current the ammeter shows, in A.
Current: 9 A
